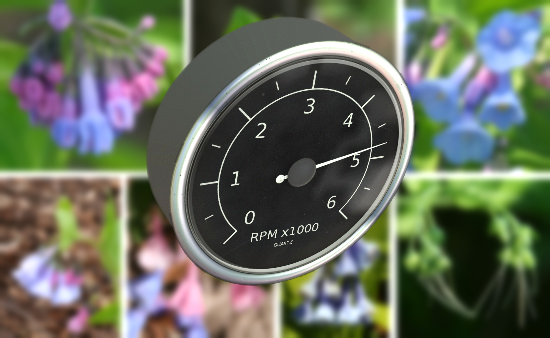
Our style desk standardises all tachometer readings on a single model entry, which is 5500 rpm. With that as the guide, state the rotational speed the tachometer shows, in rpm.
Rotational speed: 4750 rpm
